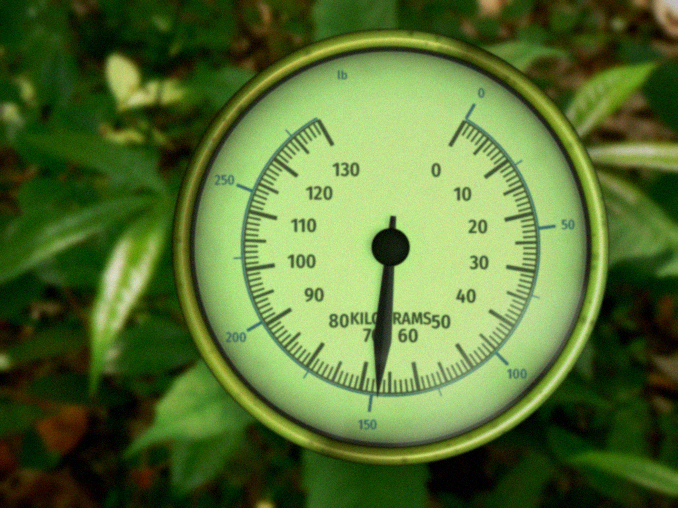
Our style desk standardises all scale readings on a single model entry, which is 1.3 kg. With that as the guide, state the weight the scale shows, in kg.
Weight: 67 kg
